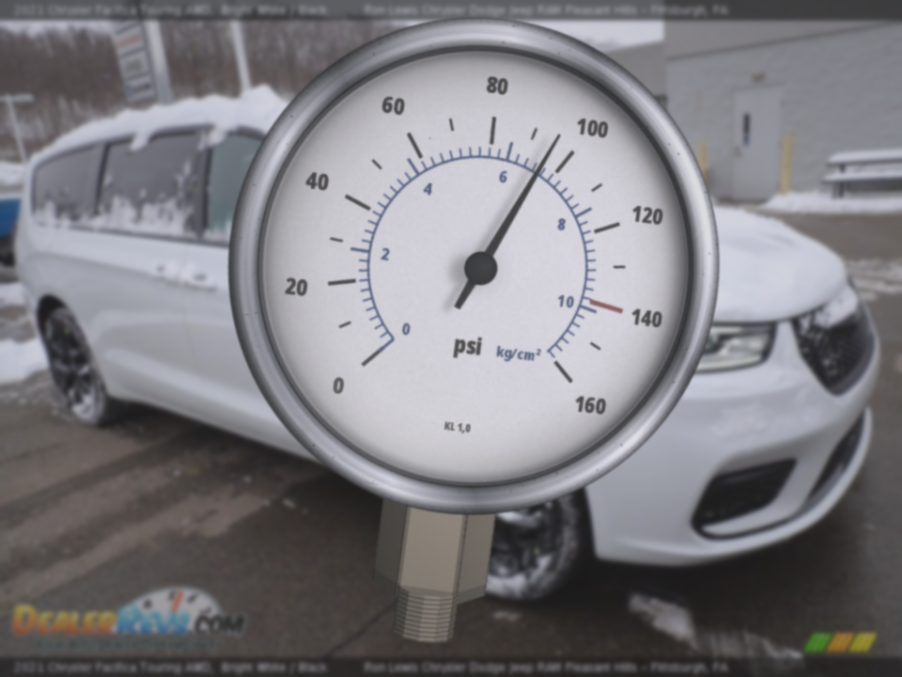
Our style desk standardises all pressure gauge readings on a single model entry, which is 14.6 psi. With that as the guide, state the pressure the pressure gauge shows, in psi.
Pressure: 95 psi
